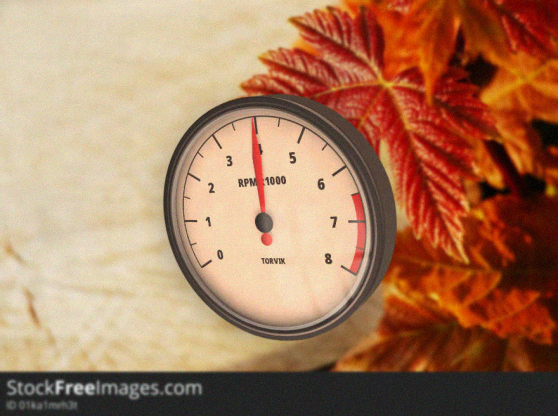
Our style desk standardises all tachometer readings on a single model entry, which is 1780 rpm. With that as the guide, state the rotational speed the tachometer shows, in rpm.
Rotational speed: 4000 rpm
